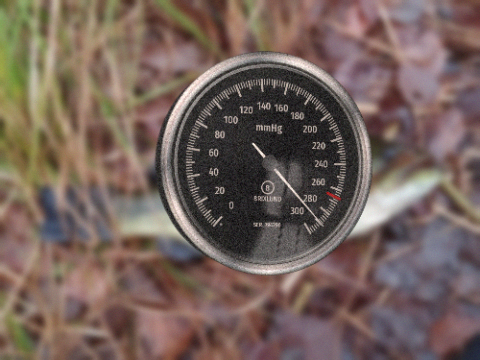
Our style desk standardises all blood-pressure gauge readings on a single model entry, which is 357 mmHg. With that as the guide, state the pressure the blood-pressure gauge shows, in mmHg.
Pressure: 290 mmHg
